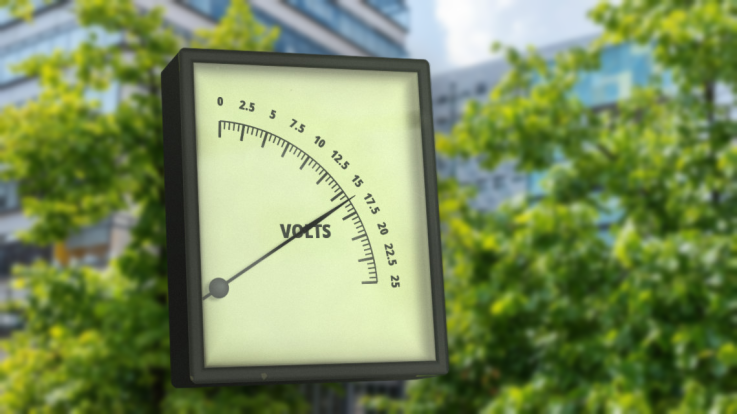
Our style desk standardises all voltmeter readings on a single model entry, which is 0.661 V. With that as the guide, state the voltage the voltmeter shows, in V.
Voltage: 16 V
